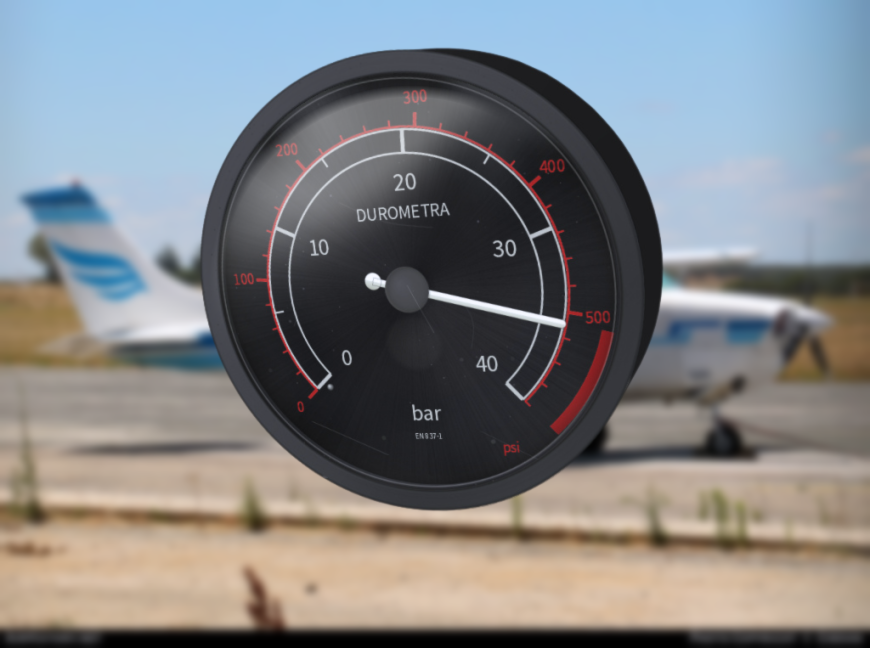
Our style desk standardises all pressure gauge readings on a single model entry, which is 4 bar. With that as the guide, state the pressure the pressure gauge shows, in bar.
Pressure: 35 bar
